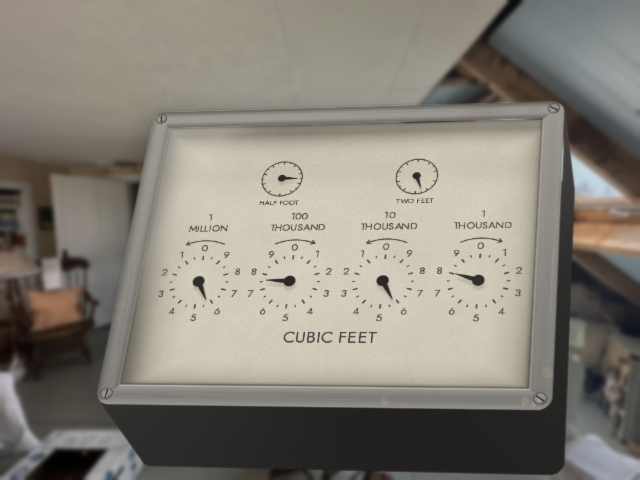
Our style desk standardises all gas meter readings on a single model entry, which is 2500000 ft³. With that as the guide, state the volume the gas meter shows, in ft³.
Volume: 575800 ft³
